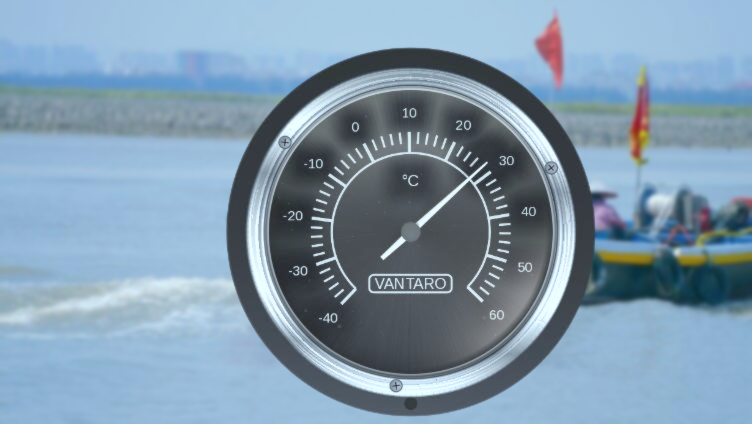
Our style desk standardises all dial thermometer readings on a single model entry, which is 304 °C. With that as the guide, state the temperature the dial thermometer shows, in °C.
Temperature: 28 °C
